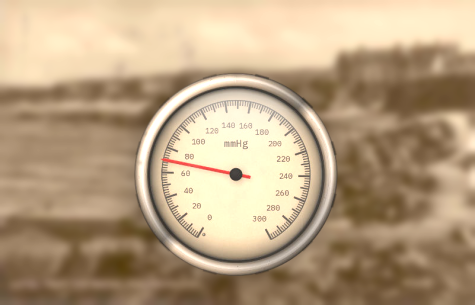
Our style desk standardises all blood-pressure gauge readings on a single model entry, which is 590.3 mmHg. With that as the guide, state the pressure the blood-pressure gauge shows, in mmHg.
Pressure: 70 mmHg
